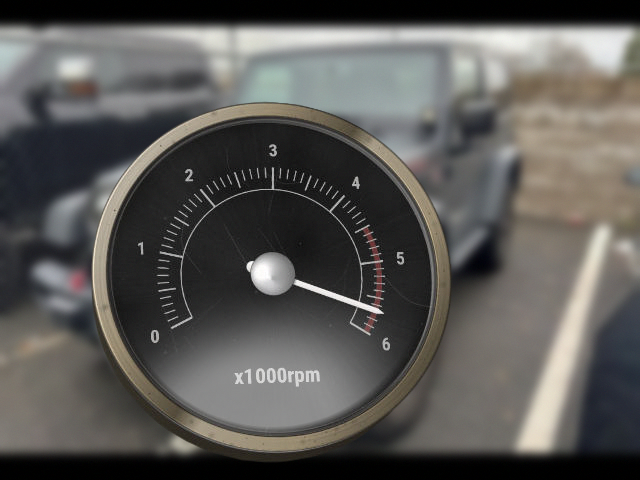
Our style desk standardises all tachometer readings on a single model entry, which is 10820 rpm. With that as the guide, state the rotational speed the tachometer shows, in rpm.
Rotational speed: 5700 rpm
